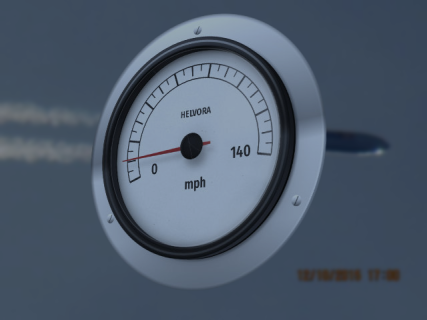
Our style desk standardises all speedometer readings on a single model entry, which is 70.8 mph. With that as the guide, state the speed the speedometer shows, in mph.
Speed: 10 mph
